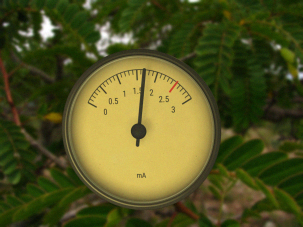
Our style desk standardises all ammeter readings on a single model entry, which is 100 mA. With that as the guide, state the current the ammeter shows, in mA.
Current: 1.7 mA
